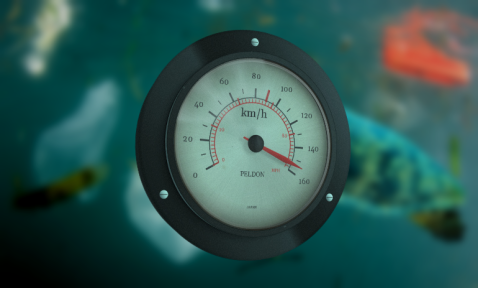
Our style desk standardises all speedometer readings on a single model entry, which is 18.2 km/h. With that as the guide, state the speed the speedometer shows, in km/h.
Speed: 155 km/h
